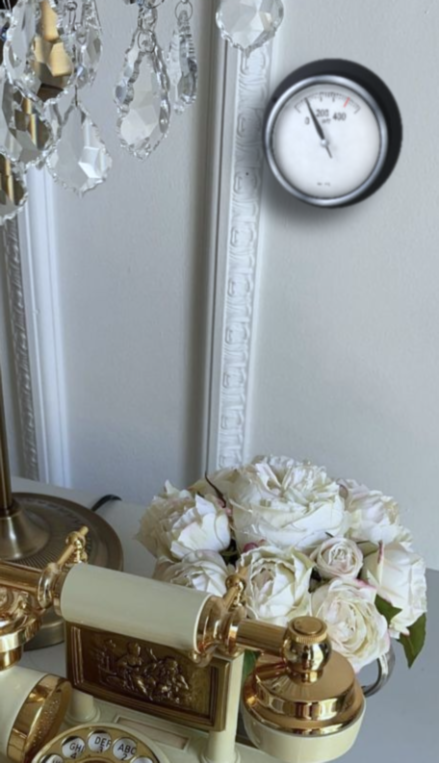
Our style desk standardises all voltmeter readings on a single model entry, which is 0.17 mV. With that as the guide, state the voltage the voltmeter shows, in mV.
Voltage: 100 mV
